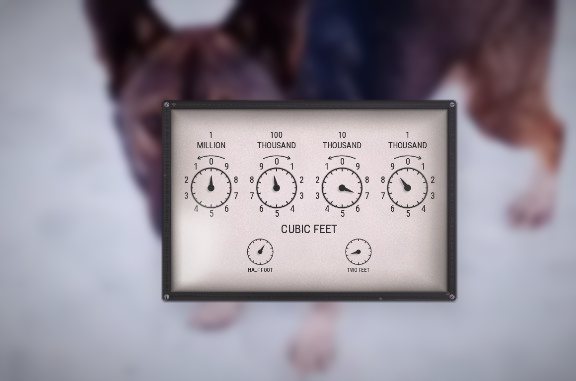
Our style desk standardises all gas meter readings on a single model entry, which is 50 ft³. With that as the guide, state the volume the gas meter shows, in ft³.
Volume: 996900 ft³
